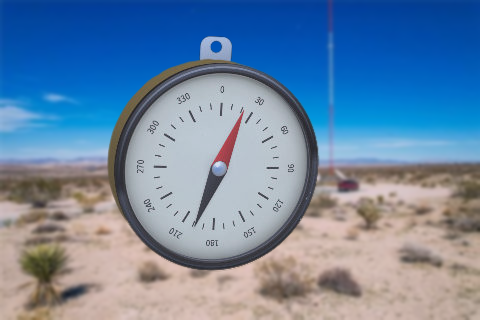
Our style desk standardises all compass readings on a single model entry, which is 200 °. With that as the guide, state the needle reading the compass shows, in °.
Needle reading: 20 °
